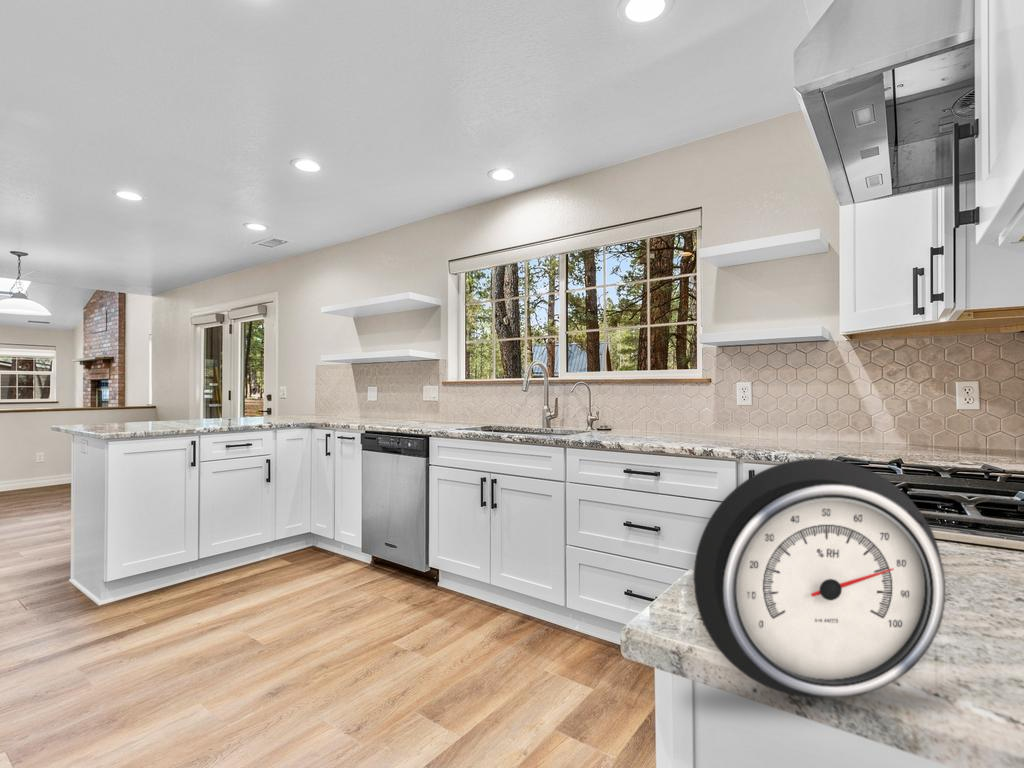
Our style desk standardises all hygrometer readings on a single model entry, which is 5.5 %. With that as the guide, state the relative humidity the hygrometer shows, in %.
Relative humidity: 80 %
